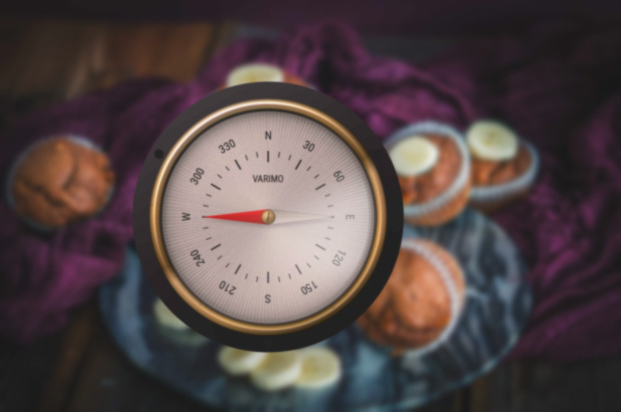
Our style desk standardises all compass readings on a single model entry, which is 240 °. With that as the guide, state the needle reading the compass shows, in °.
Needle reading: 270 °
